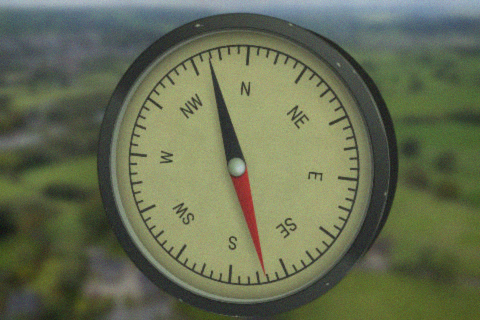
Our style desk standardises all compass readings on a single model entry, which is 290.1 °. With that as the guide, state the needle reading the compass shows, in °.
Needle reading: 160 °
